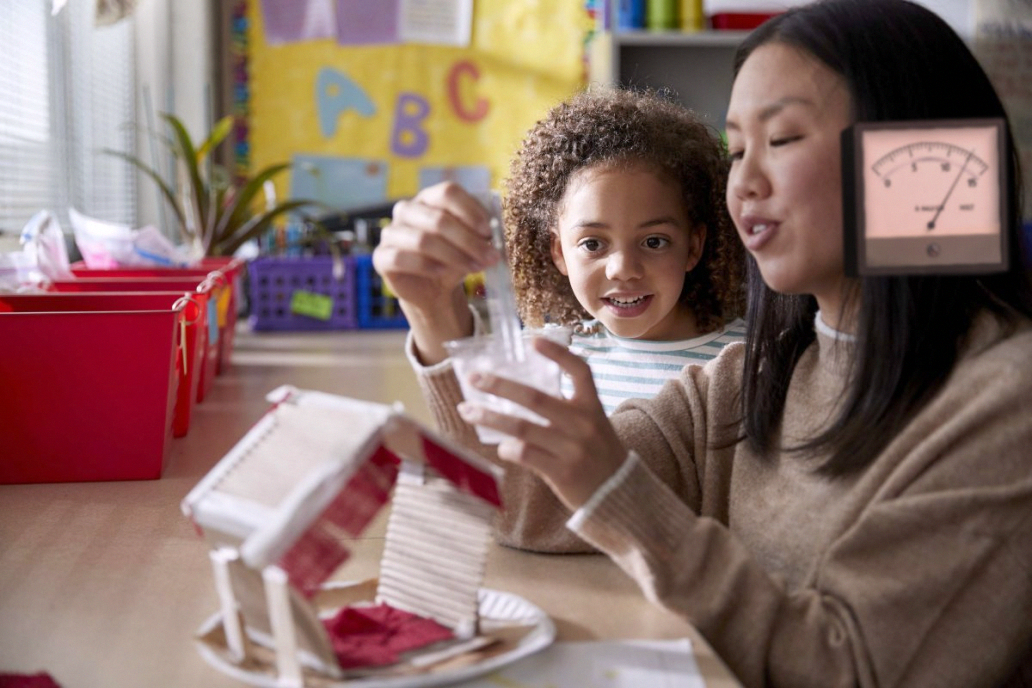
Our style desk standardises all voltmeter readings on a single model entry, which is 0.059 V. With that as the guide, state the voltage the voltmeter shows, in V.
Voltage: 12.5 V
